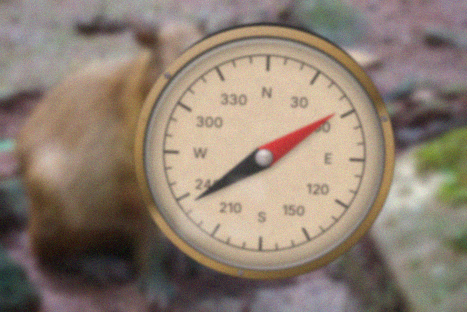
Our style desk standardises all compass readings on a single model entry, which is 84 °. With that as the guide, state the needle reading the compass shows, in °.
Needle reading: 55 °
